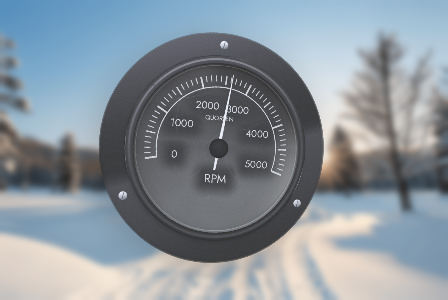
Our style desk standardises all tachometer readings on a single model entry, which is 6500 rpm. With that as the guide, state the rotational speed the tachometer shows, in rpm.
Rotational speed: 2600 rpm
